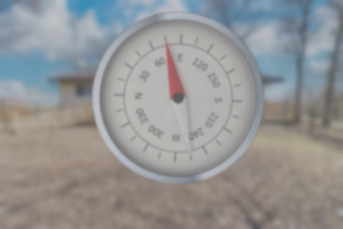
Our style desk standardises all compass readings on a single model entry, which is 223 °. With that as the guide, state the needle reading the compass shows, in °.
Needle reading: 75 °
